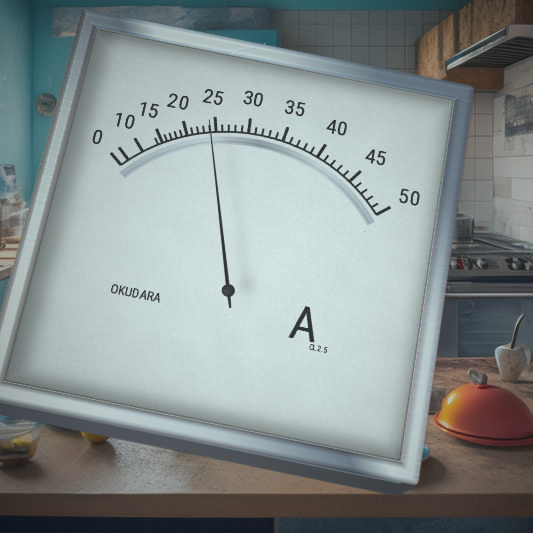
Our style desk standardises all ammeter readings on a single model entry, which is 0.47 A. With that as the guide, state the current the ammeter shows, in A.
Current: 24 A
